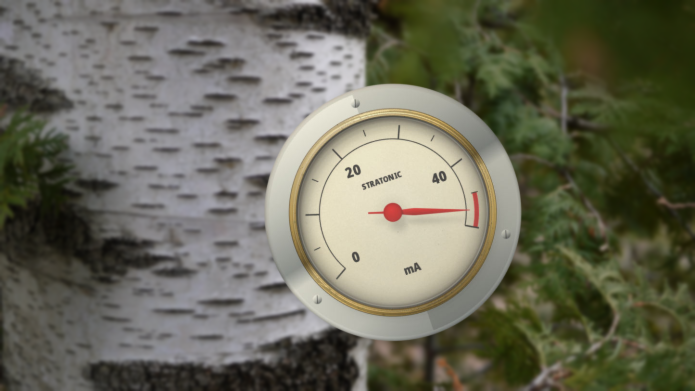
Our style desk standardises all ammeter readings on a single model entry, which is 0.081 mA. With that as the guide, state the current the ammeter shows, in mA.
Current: 47.5 mA
